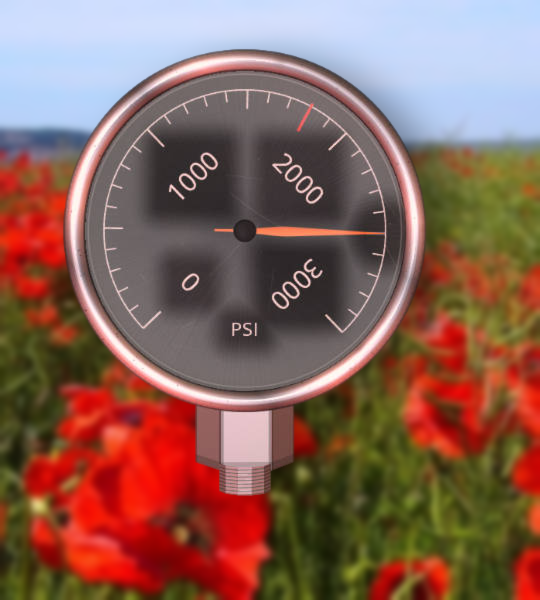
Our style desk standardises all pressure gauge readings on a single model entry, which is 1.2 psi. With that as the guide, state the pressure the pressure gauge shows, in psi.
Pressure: 2500 psi
